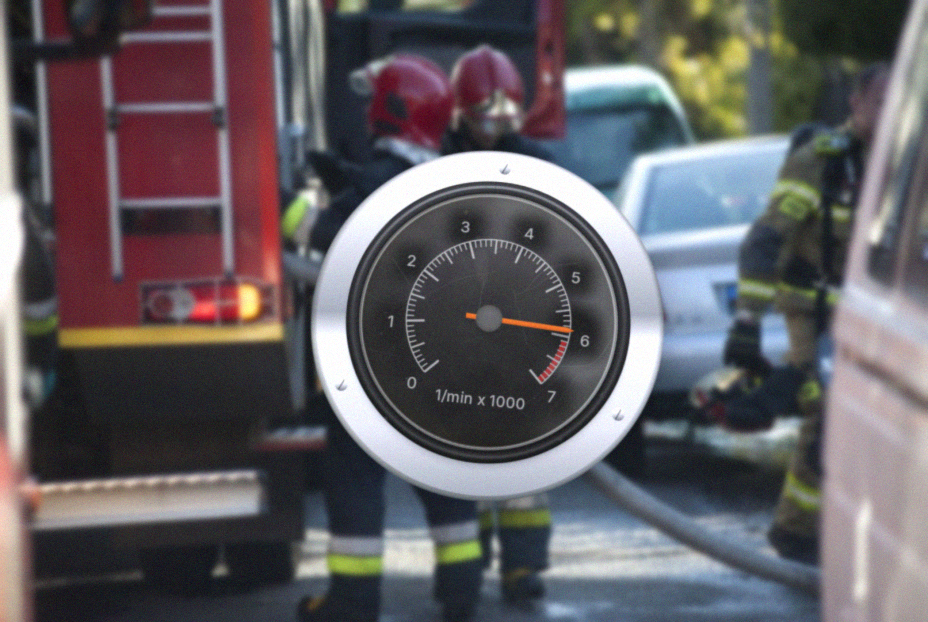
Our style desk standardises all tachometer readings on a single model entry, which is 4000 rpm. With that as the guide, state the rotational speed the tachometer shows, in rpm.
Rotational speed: 5900 rpm
